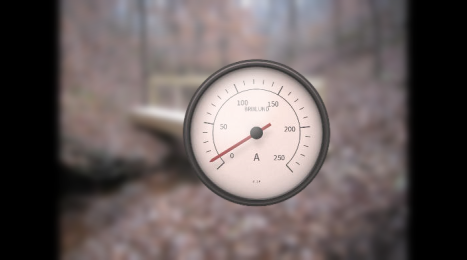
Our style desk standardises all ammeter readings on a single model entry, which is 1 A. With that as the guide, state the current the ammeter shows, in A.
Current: 10 A
